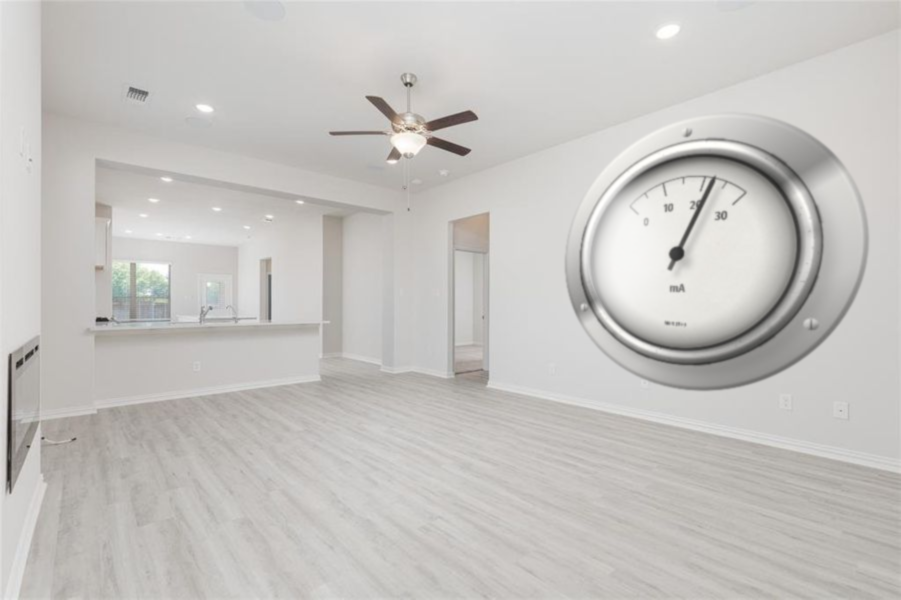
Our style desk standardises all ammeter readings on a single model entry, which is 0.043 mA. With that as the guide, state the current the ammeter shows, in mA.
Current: 22.5 mA
